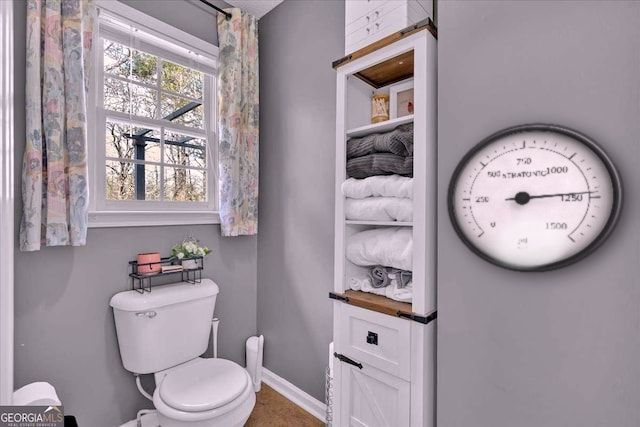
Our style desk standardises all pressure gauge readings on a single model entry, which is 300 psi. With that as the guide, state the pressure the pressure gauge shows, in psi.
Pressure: 1225 psi
